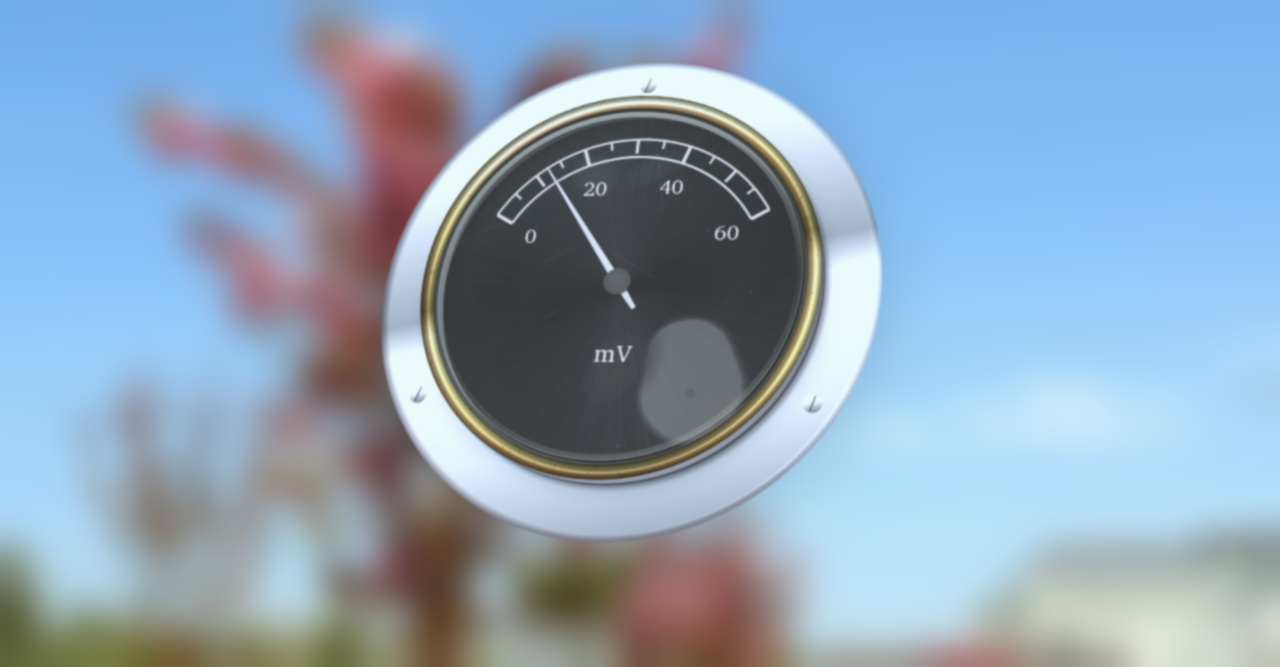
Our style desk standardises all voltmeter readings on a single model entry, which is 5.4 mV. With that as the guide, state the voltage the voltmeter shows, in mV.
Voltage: 12.5 mV
